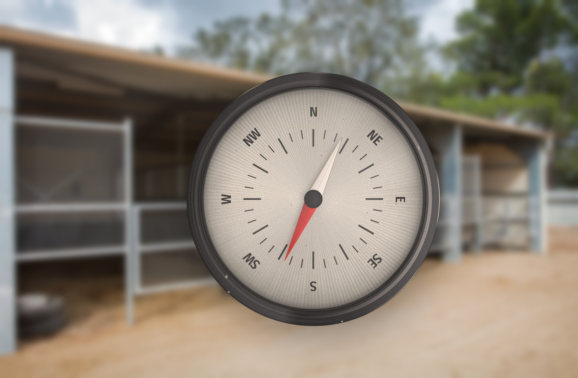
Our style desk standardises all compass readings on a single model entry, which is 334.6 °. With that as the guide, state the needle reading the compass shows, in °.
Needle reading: 205 °
